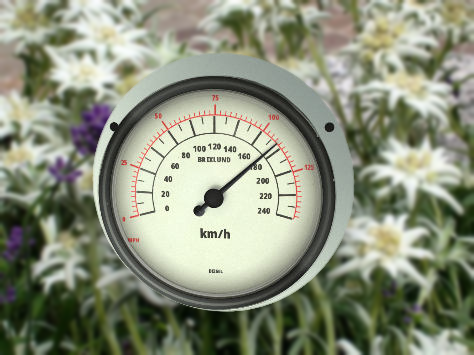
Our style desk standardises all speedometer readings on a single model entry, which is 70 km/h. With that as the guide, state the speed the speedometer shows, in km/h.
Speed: 175 km/h
